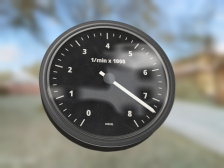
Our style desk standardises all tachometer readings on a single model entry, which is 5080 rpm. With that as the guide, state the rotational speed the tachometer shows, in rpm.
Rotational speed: 7400 rpm
